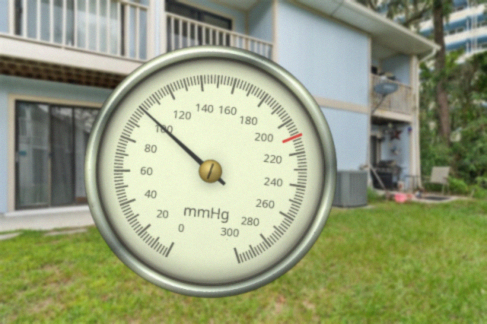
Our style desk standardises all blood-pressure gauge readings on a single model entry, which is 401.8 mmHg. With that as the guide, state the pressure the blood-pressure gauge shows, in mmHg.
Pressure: 100 mmHg
